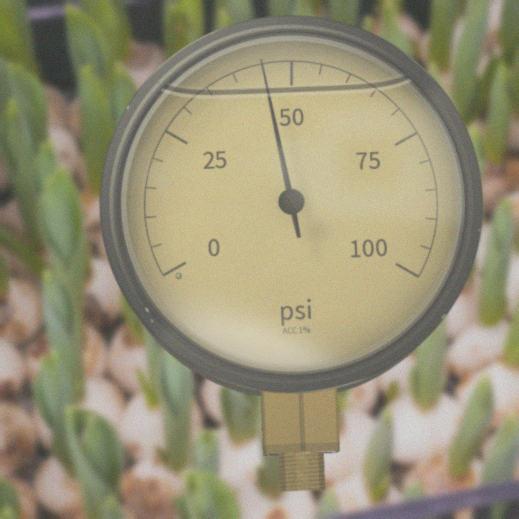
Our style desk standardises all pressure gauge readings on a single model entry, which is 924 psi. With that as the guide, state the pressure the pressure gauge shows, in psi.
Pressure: 45 psi
